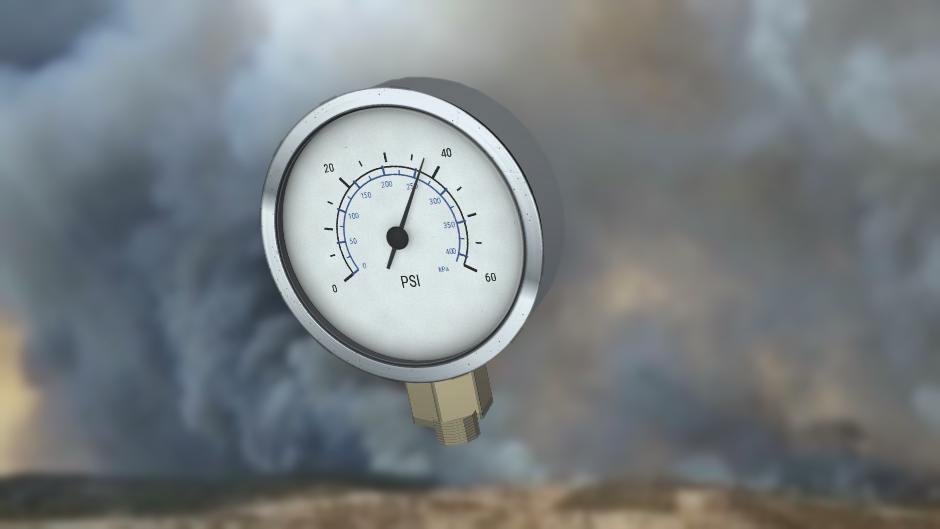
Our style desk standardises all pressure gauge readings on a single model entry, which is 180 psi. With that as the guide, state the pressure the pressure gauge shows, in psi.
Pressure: 37.5 psi
